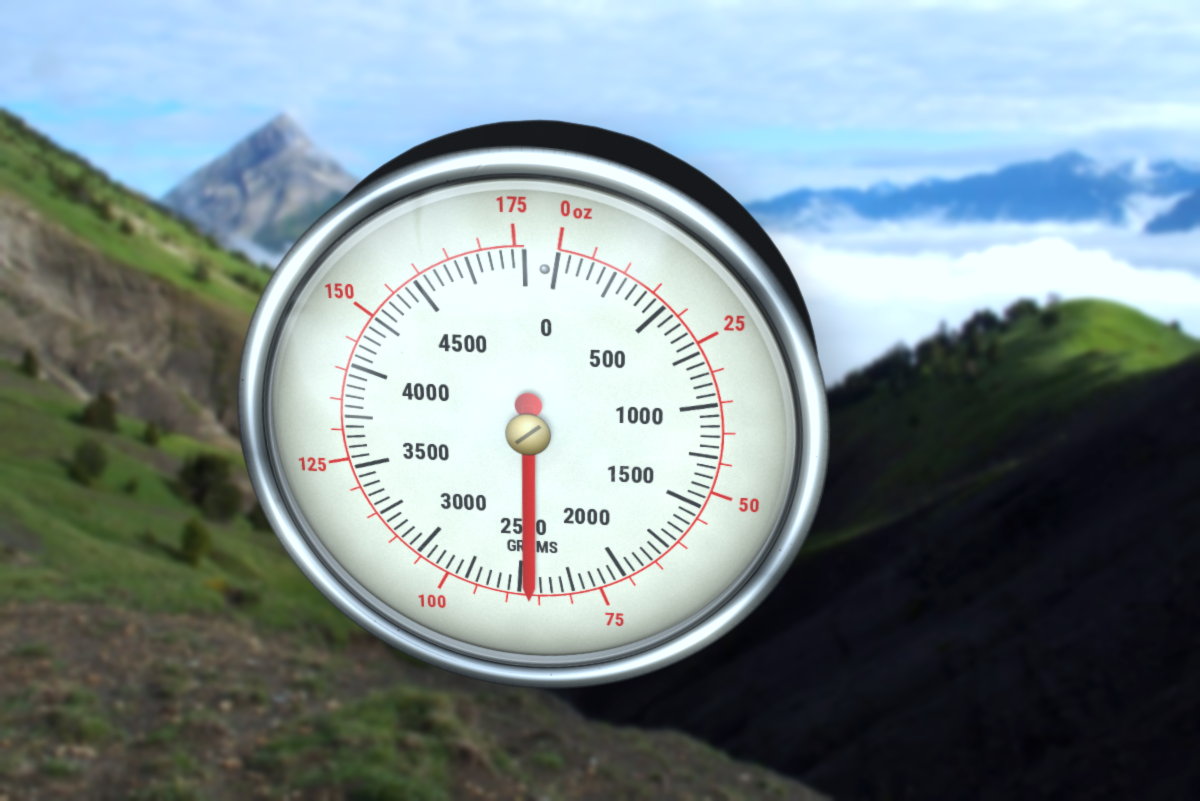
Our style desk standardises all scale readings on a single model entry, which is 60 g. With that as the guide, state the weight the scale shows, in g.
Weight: 2450 g
